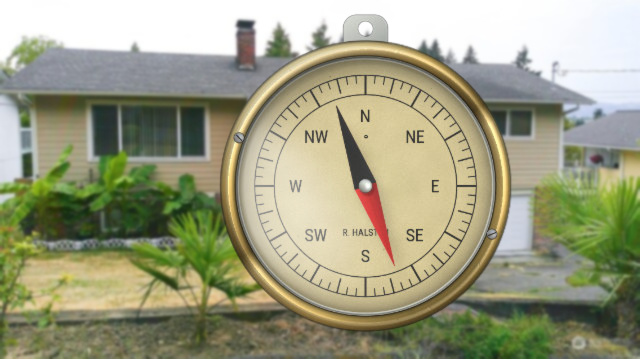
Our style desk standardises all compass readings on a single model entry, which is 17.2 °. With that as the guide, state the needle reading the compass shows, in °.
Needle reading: 160 °
